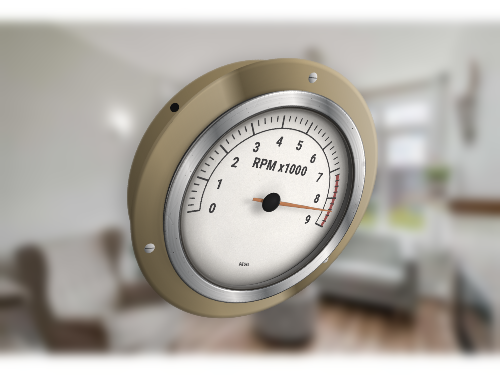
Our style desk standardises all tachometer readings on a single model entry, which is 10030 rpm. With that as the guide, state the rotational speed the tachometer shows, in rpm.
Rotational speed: 8400 rpm
